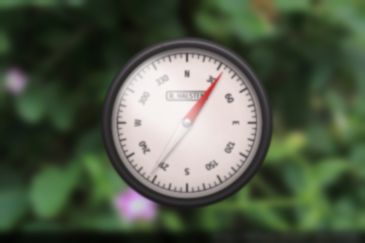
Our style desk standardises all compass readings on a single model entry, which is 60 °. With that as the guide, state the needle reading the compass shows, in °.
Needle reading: 35 °
